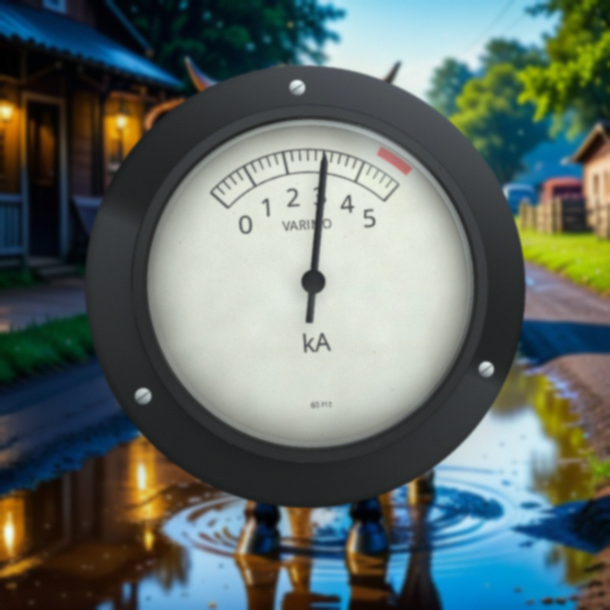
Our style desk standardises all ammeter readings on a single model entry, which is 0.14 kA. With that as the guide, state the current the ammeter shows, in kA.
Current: 3 kA
